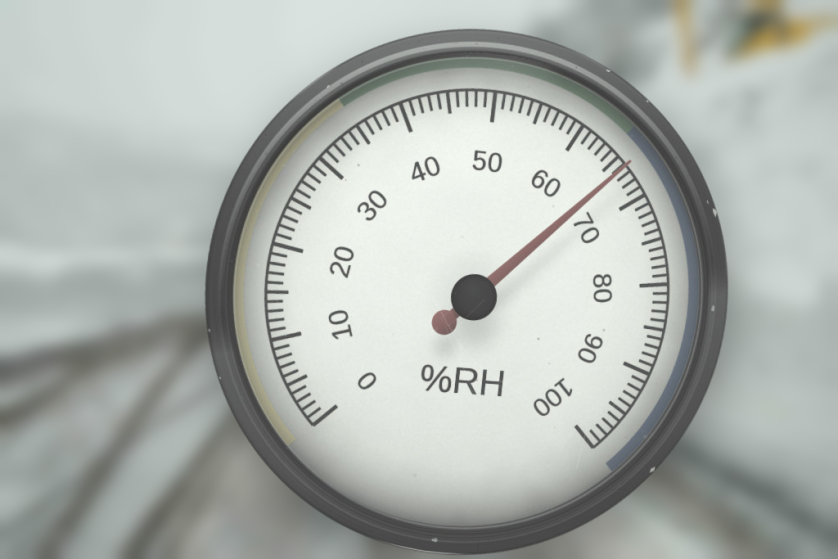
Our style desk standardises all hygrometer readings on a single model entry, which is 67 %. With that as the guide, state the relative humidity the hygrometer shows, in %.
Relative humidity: 66 %
